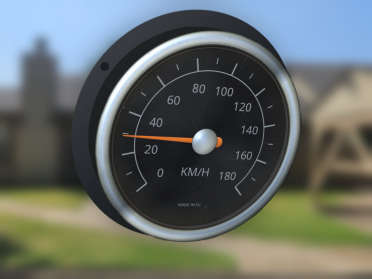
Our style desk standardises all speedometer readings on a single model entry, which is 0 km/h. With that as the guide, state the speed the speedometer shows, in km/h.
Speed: 30 km/h
